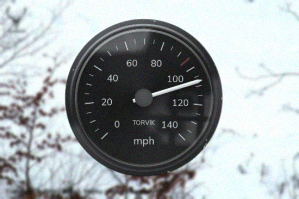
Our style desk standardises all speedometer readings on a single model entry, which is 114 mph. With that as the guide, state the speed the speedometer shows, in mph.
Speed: 107.5 mph
